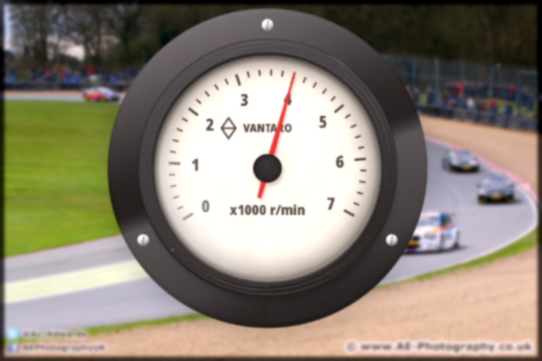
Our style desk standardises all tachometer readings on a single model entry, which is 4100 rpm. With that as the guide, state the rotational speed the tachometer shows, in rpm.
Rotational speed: 4000 rpm
